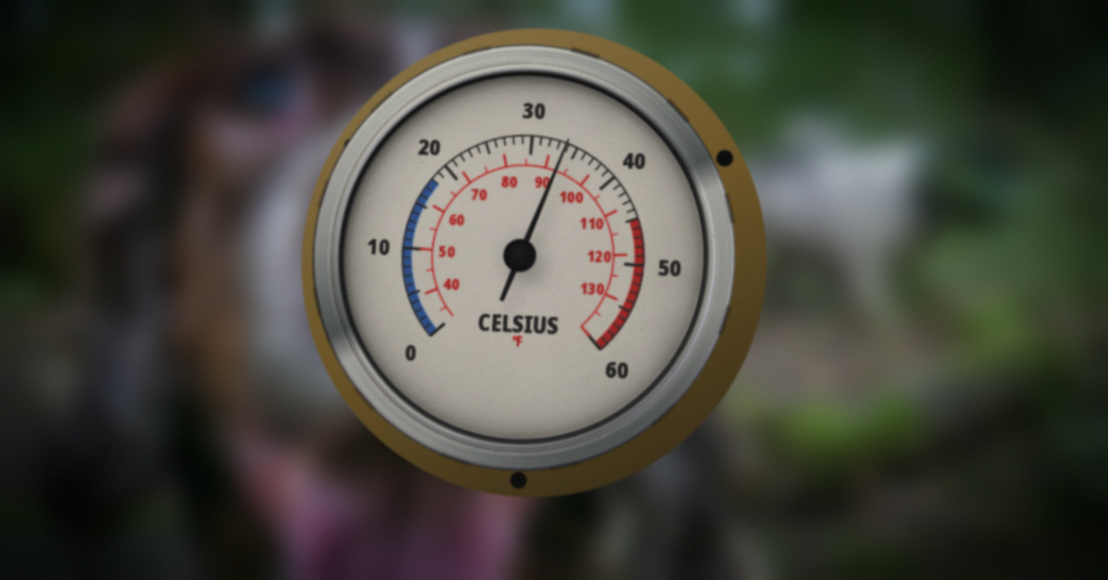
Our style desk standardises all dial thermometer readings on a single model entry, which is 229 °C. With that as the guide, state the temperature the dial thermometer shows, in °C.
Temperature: 34 °C
